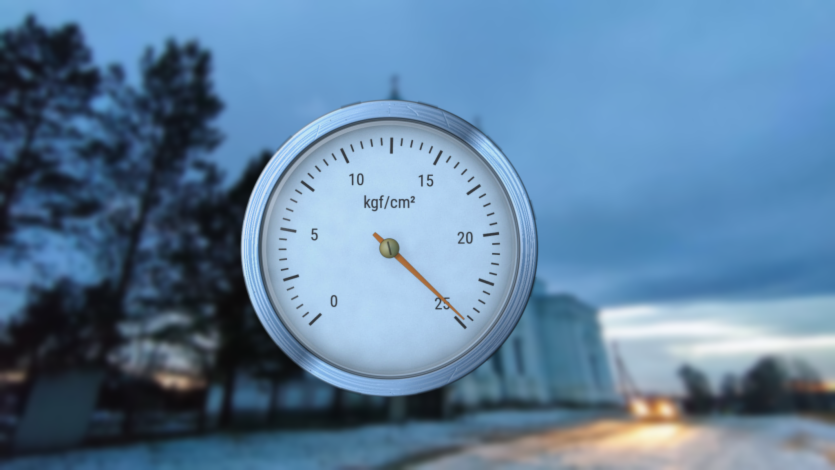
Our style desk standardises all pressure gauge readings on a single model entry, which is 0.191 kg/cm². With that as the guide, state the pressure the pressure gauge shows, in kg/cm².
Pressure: 24.75 kg/cm²
